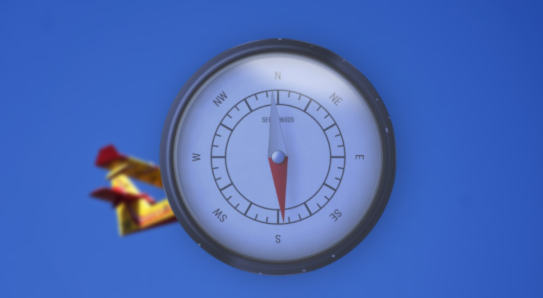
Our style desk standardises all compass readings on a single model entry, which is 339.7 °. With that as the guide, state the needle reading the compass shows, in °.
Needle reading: 175 °
